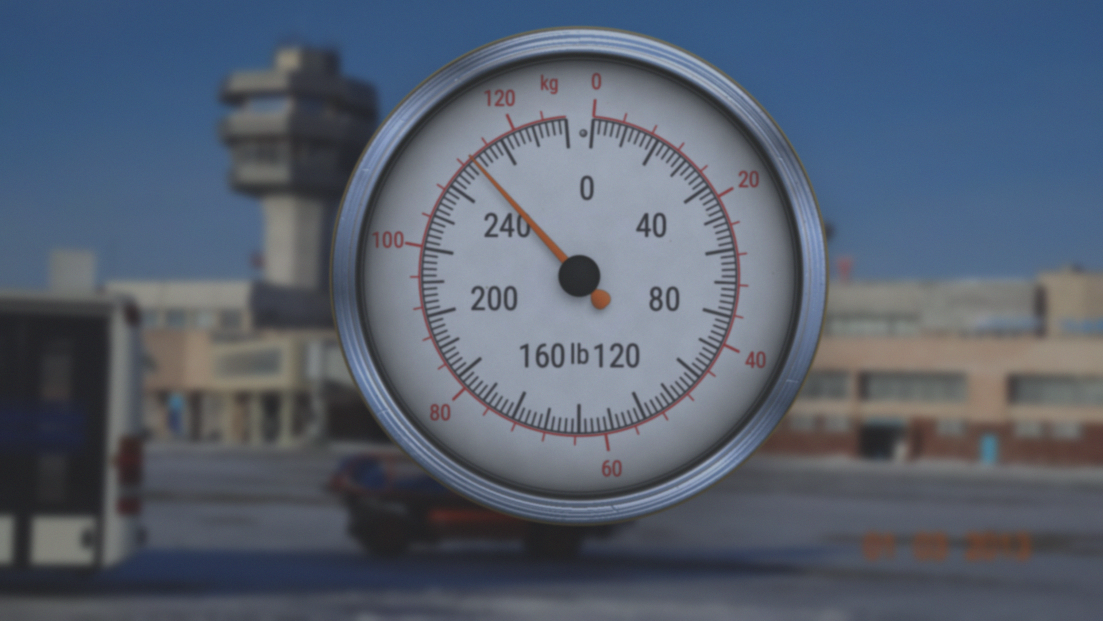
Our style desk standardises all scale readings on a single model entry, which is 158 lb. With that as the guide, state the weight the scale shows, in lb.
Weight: 250 lb
